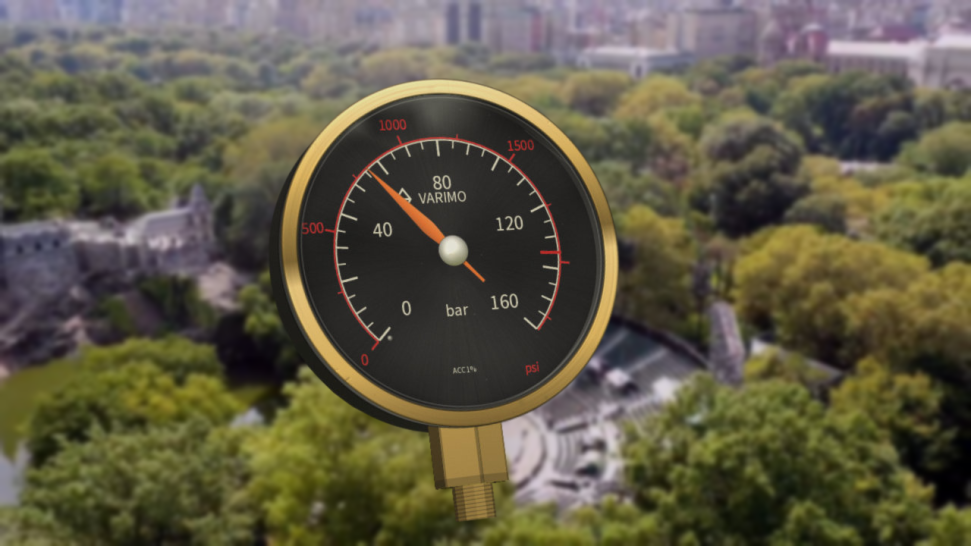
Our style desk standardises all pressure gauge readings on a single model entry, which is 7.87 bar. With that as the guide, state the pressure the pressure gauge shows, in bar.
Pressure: 55 bar
